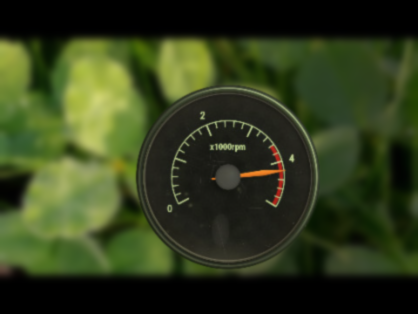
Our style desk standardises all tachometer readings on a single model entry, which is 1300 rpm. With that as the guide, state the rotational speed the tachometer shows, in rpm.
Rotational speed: 4200 rpm
